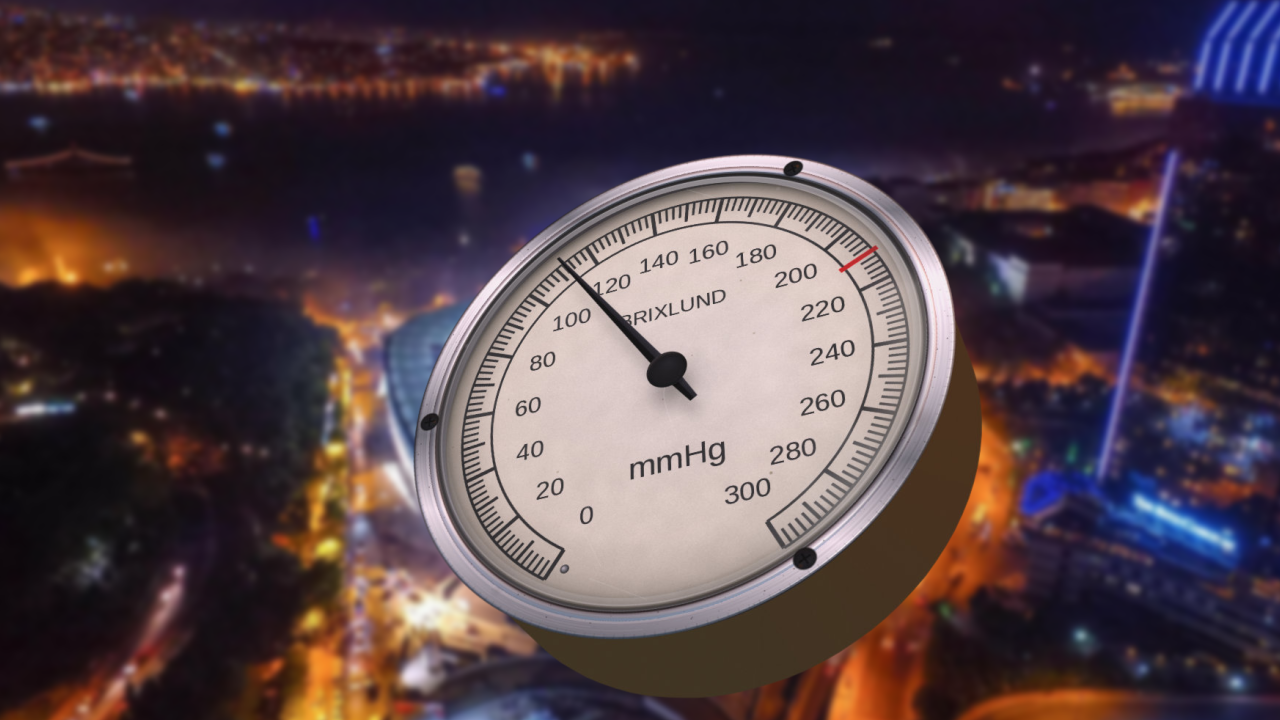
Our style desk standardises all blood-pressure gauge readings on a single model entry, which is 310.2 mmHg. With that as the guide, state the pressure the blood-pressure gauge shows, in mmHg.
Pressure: 112 mmHg
